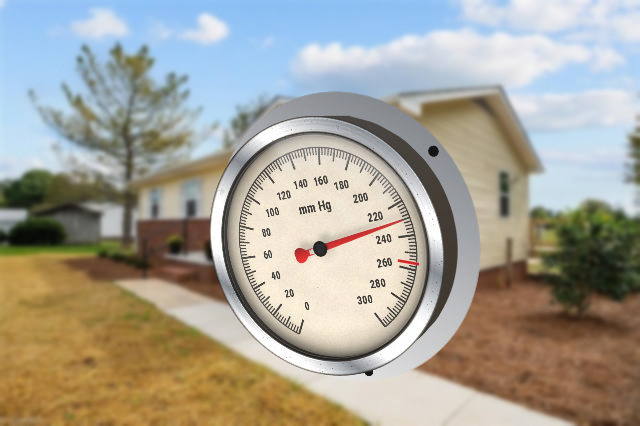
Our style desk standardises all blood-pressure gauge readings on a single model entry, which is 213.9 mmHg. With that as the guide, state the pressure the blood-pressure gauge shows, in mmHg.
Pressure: 230 mmHg
